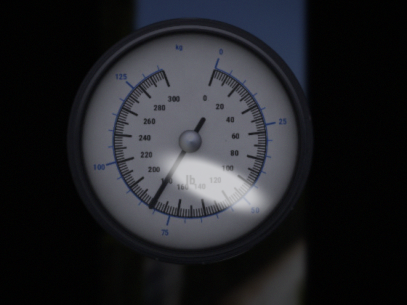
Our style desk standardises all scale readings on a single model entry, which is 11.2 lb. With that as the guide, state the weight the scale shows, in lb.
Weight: 180 lb
